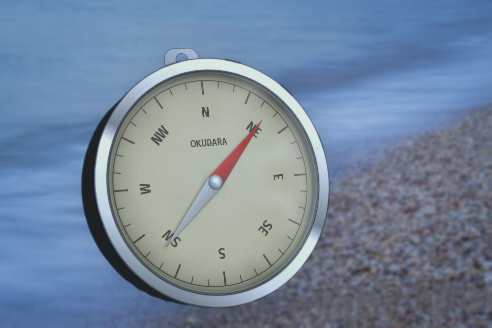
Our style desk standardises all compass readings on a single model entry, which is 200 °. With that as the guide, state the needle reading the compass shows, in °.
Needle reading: 45 °
